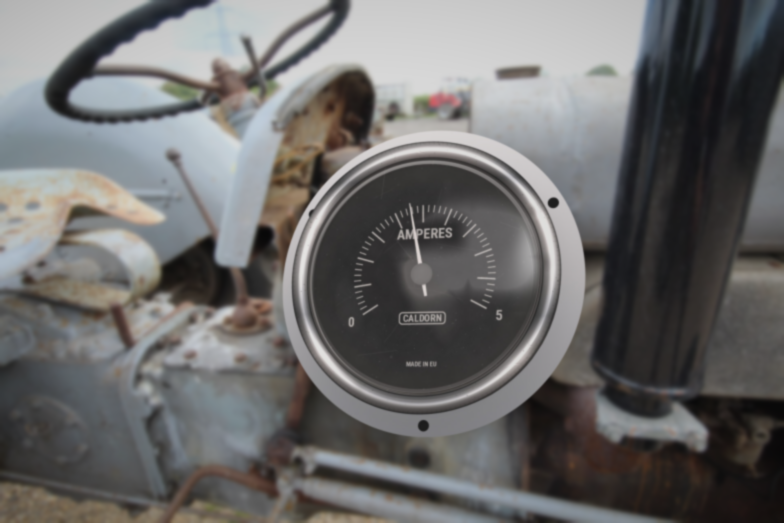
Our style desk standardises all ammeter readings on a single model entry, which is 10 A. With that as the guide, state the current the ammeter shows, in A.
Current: 2.3 A
